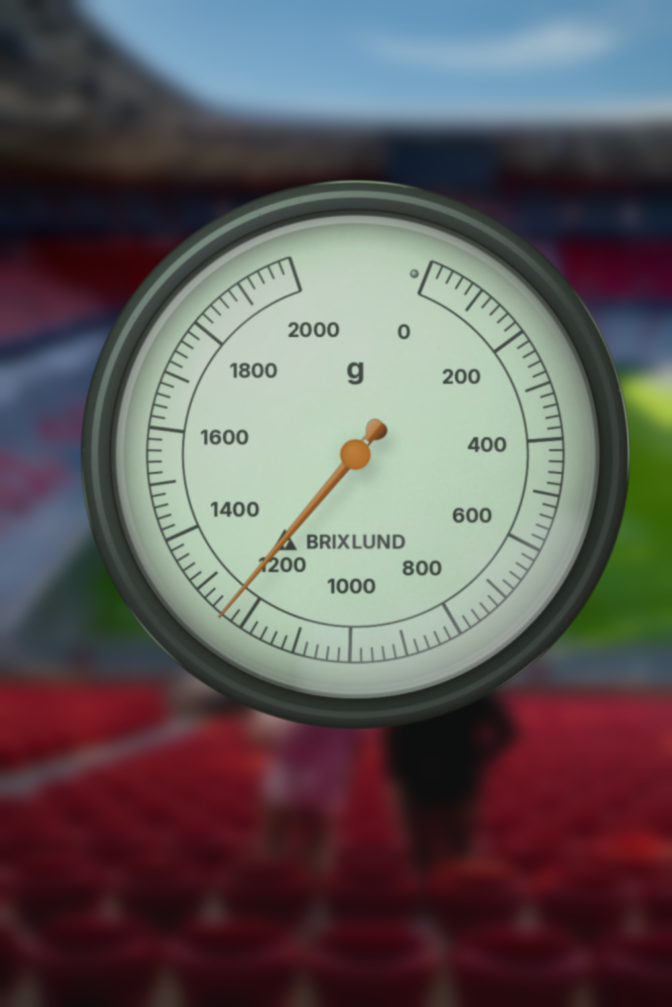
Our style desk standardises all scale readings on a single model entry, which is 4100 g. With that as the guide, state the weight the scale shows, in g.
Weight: 1240 g
